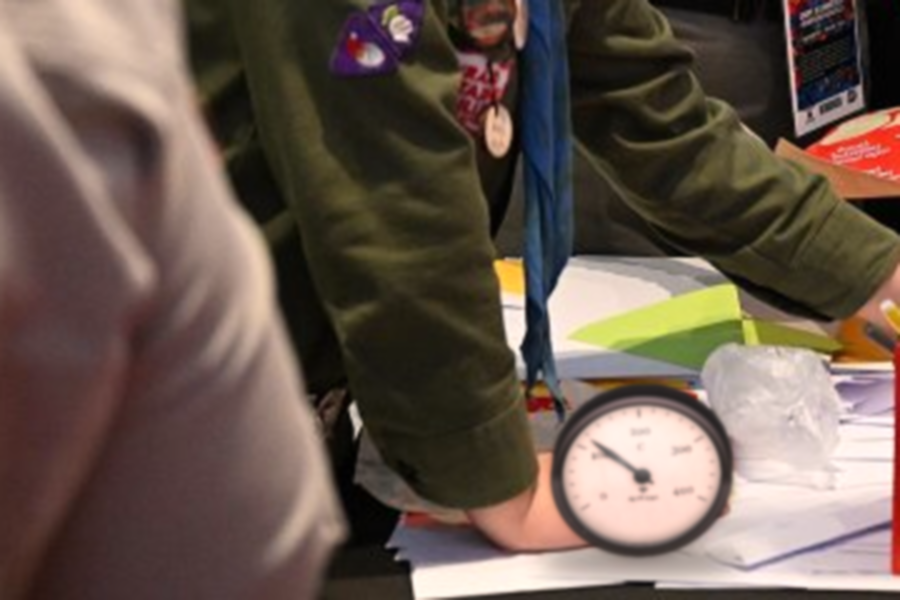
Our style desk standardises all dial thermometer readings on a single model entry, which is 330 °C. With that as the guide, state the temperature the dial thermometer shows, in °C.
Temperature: 120 °C
